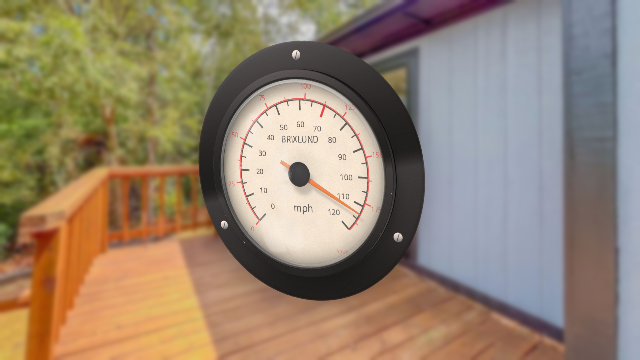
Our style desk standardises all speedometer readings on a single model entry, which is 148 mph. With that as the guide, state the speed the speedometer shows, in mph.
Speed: 112.5 mph
